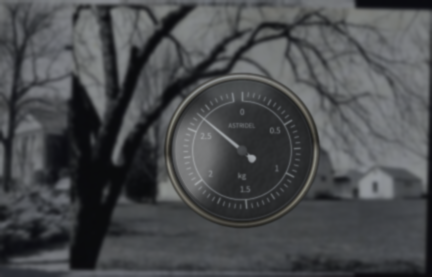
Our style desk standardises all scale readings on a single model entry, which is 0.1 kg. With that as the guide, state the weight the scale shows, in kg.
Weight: 2.65 kg
